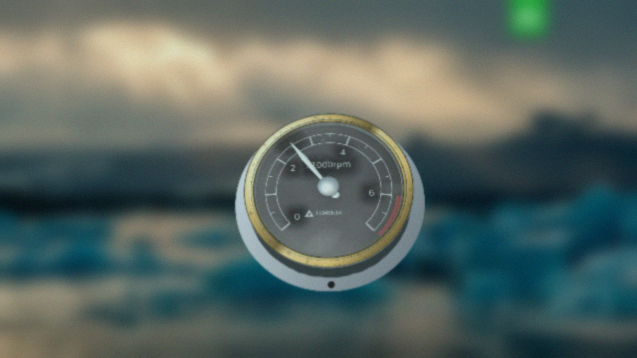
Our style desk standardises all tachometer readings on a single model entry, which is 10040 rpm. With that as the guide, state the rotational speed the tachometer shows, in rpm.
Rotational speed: 2500 rpm
